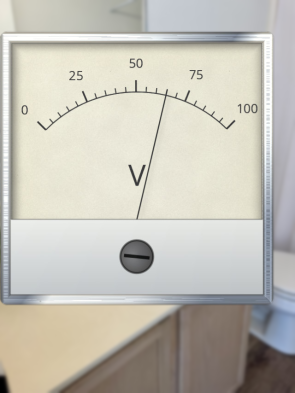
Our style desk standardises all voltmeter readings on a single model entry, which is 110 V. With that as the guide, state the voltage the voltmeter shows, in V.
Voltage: 65 V
